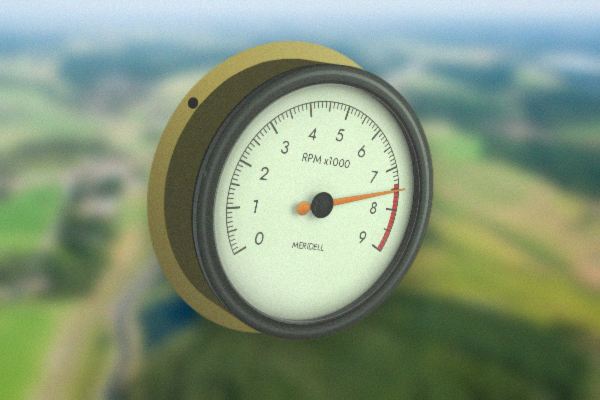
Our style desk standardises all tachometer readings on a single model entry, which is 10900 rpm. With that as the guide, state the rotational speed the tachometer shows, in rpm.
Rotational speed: 7500 rpm
